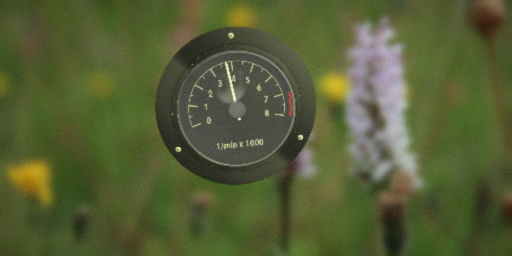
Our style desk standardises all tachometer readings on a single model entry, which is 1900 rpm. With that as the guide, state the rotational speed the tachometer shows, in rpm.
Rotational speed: 3750 rpm
